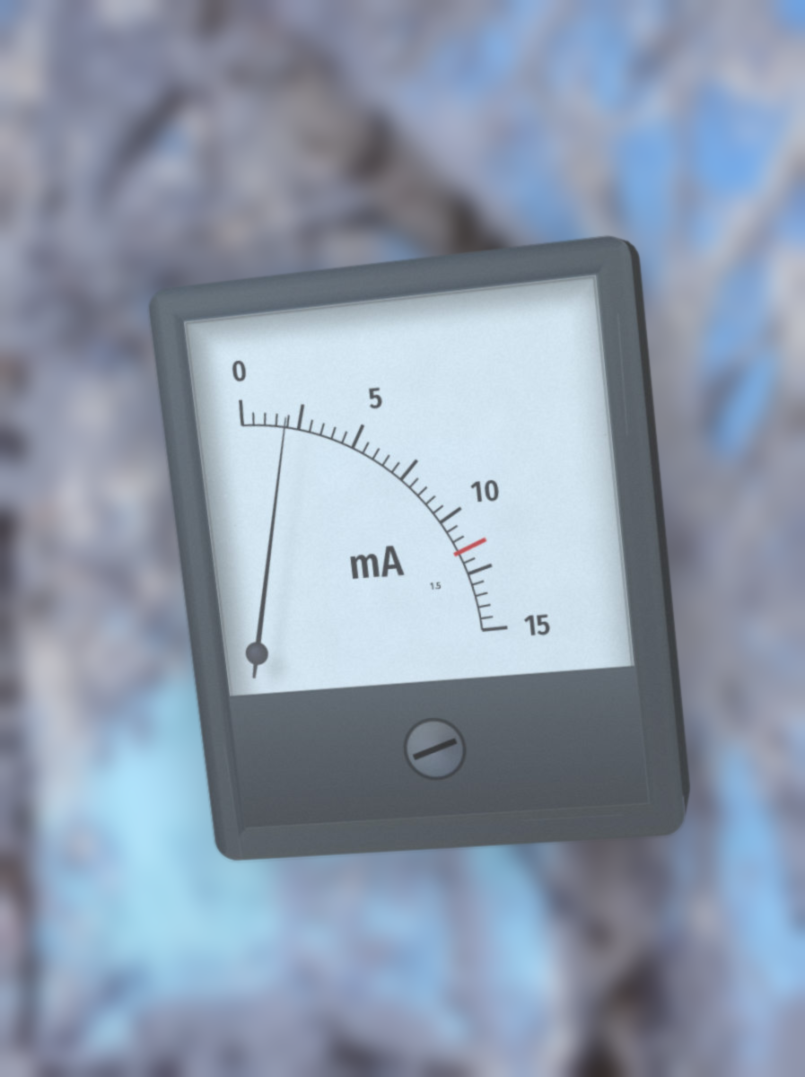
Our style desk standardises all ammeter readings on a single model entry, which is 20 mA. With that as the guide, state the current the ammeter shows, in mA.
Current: 2 mA
